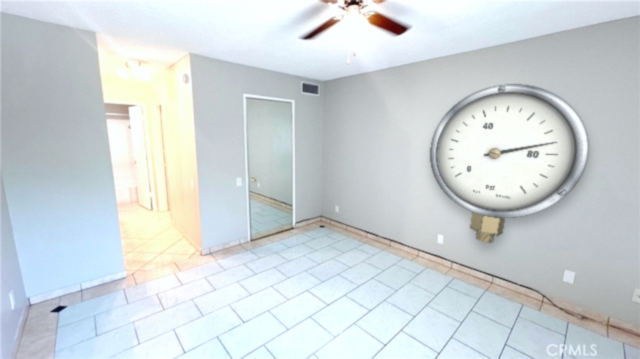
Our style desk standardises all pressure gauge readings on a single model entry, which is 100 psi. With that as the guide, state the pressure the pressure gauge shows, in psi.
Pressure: 75 psi
